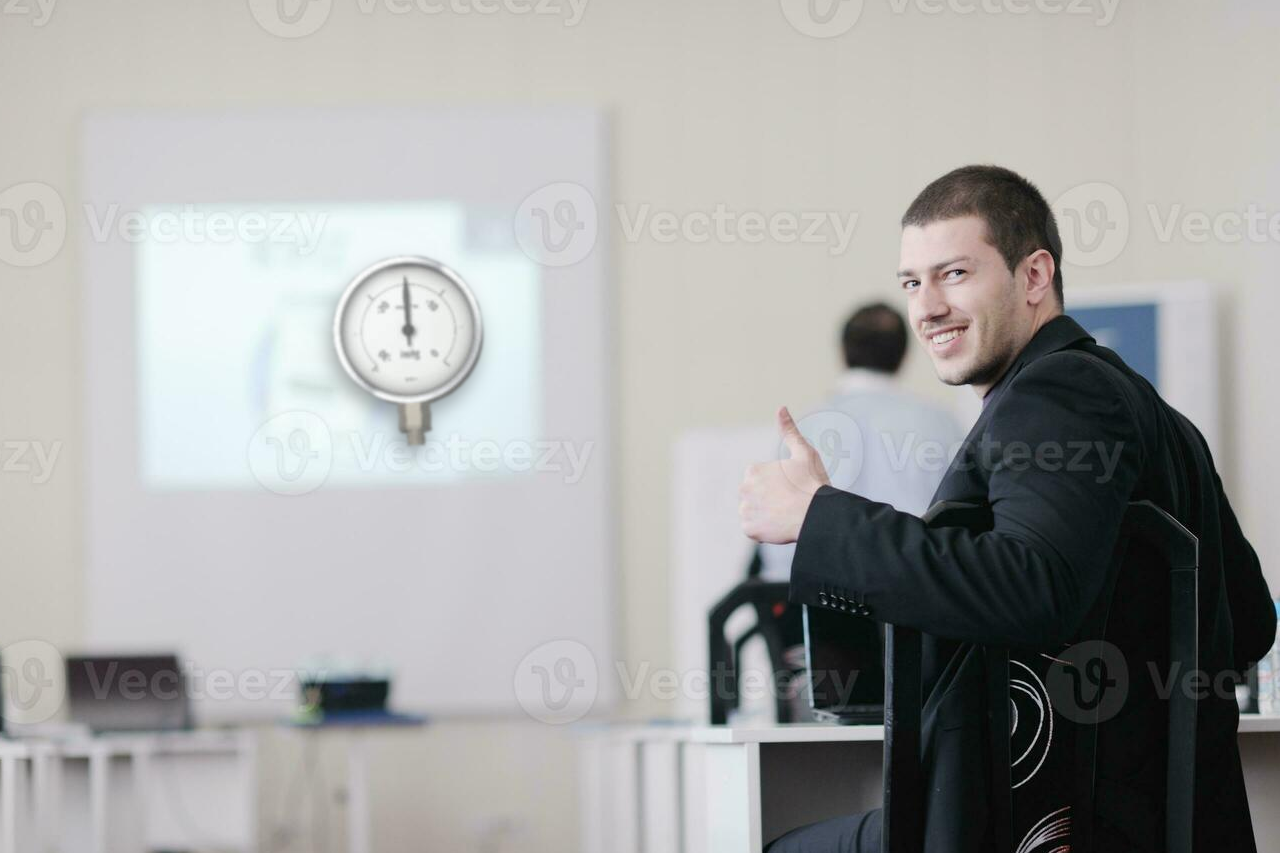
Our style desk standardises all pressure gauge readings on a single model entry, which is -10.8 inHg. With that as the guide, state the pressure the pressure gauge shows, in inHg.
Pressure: -15 inHg
